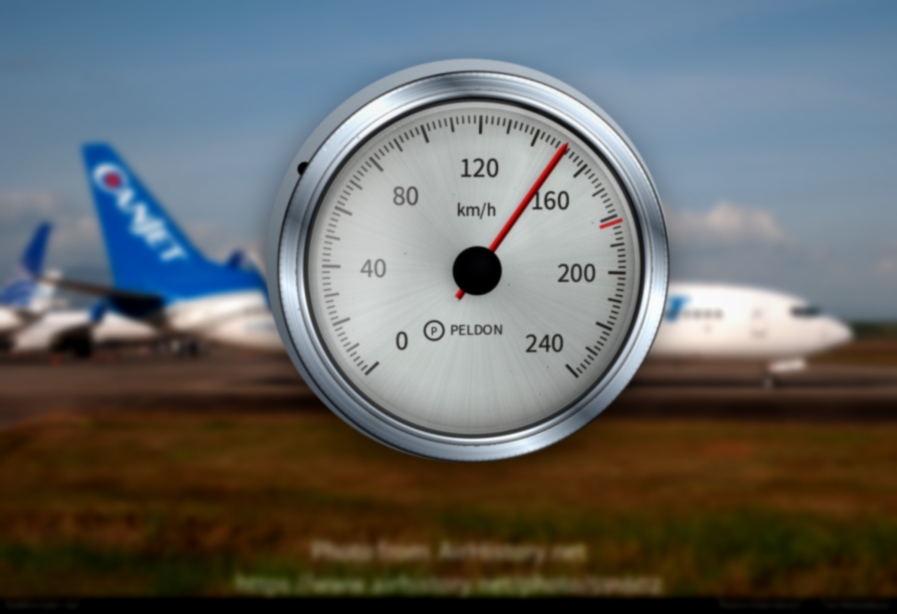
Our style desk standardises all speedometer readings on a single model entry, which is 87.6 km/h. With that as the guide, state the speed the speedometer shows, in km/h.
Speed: 150 km/h
